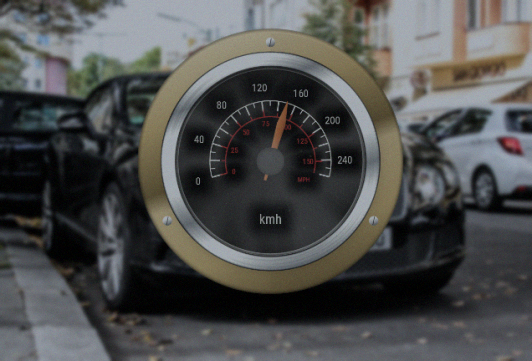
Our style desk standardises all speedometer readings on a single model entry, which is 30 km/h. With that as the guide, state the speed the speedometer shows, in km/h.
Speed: 150 km/h
